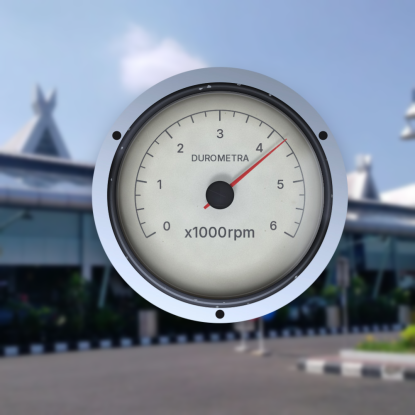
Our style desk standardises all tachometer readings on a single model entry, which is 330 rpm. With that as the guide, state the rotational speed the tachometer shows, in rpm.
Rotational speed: 4250 rpm
